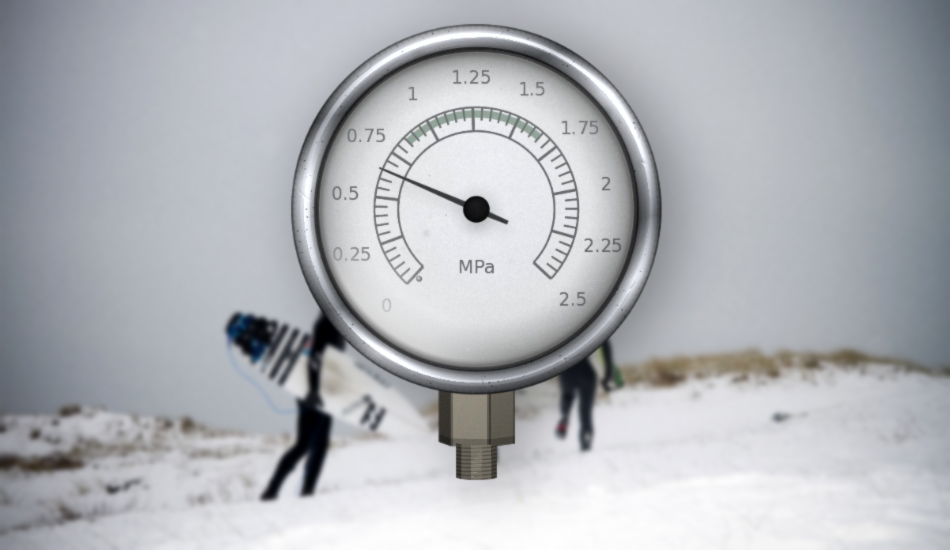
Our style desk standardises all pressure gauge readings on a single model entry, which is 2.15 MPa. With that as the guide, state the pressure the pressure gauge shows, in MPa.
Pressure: 0.65 MPa
